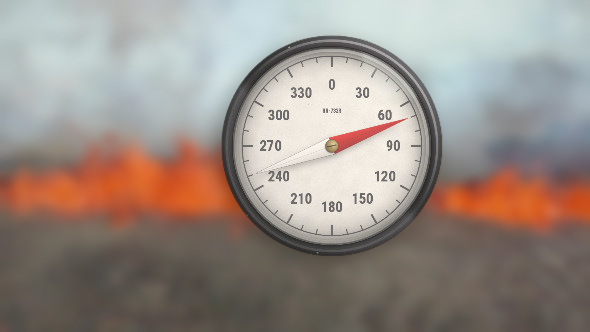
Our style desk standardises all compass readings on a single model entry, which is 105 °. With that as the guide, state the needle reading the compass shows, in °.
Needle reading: 70 °
